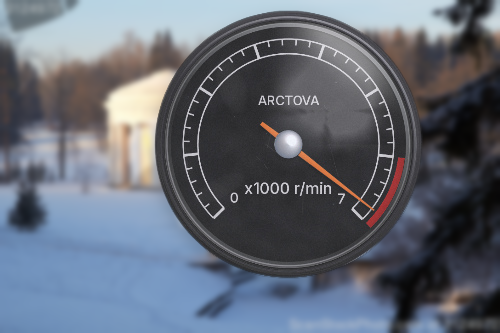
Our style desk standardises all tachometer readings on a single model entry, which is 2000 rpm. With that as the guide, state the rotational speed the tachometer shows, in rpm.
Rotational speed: 6800 rpm
